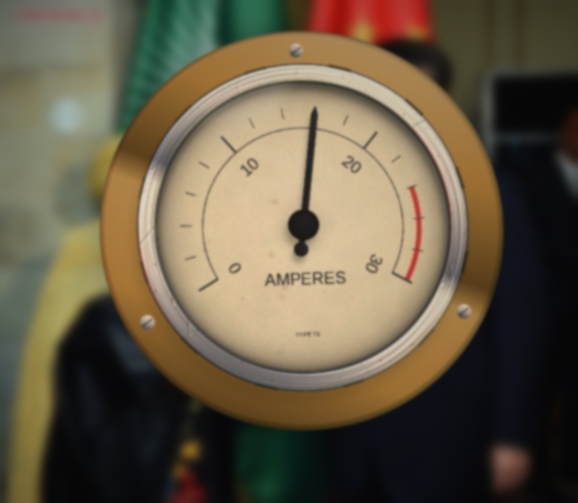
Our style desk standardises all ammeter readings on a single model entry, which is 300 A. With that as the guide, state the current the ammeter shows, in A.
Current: 16 A
